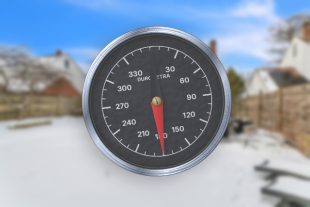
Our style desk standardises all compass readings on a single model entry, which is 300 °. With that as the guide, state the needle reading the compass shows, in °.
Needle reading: 180 °
